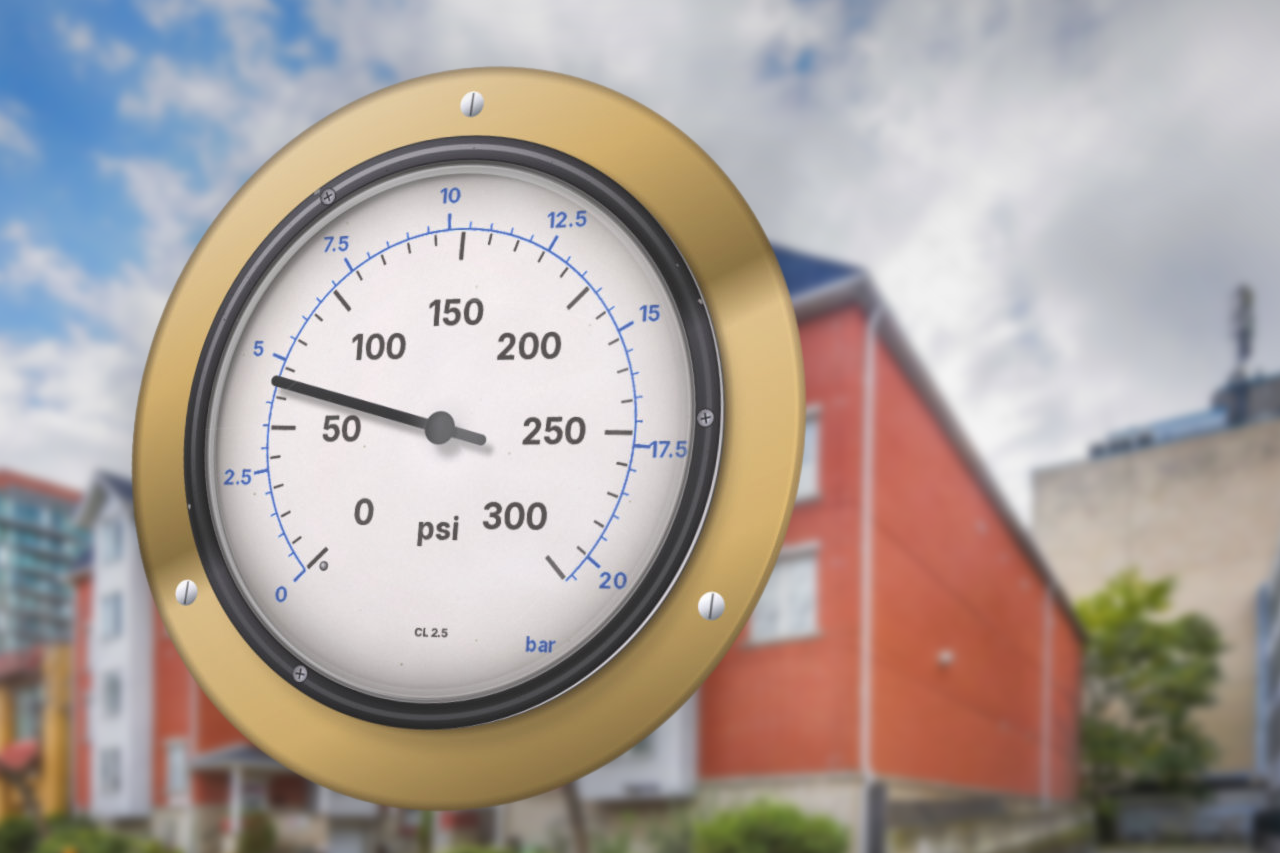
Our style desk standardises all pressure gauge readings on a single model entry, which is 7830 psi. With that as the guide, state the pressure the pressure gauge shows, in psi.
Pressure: 65 psi
